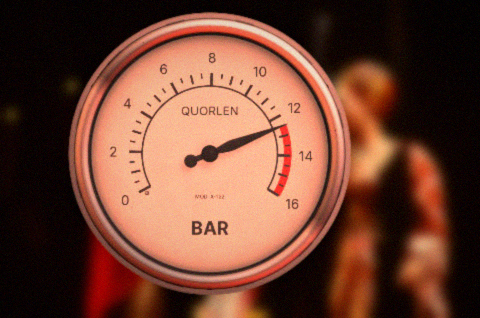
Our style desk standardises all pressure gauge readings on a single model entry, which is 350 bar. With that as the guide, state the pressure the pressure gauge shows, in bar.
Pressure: 12.5 bar
